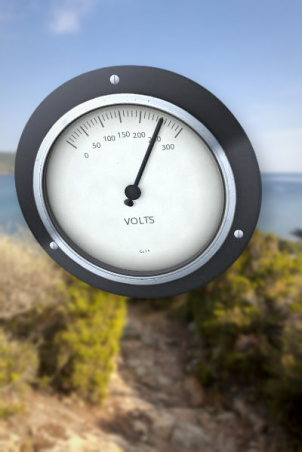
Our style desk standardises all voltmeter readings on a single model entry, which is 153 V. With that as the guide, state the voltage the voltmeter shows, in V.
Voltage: 250 V
